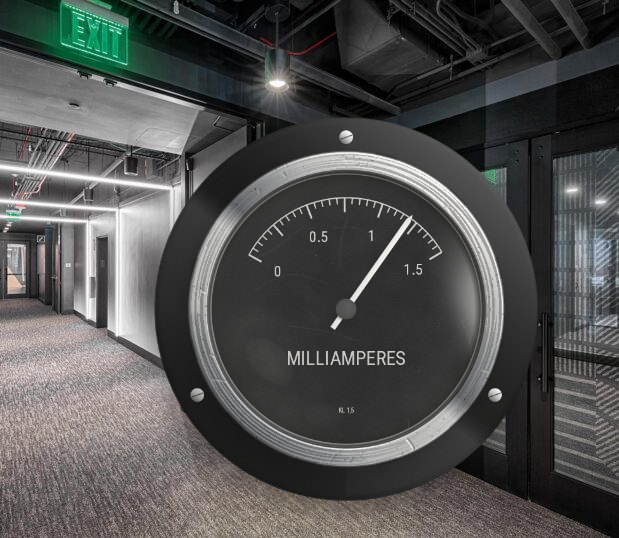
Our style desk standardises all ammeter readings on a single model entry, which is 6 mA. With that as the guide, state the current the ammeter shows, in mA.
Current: 1.2 mA
